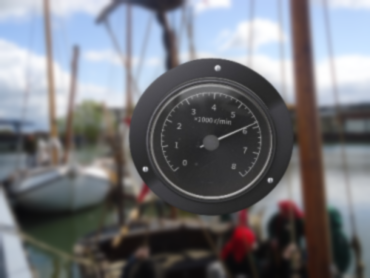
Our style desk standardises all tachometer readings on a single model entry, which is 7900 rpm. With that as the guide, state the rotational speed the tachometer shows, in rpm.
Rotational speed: 5800 rpm
